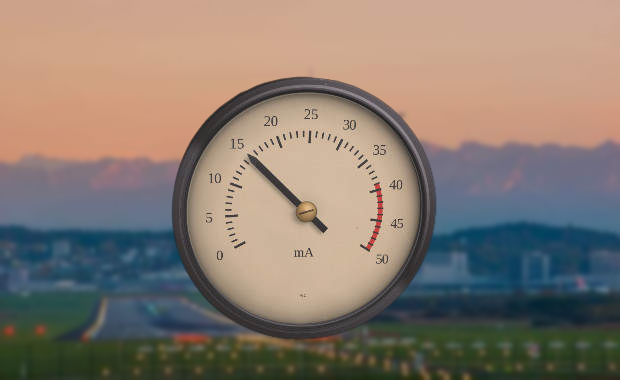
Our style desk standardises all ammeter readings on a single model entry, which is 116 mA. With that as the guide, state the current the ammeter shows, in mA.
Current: 15 mA
